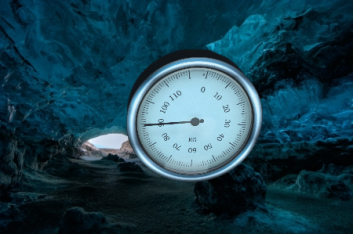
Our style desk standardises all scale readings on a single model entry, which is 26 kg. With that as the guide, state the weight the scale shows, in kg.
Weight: 90 kg
